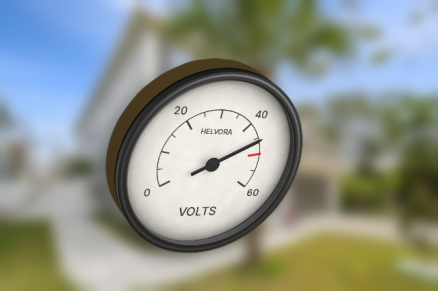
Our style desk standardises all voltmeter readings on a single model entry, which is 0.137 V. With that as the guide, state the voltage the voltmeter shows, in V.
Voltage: 45 V
